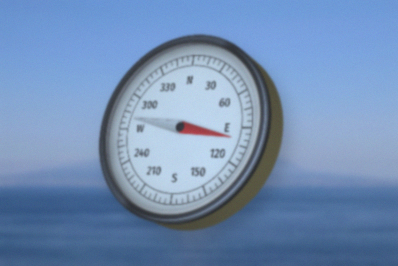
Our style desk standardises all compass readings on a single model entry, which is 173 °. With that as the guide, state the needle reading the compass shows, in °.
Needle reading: 100 °
